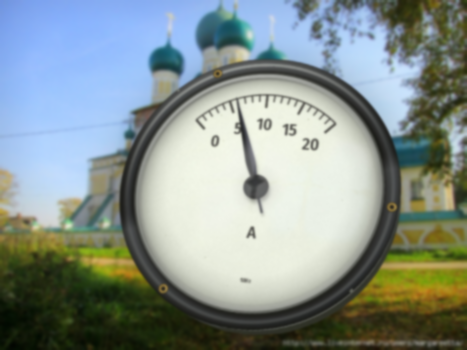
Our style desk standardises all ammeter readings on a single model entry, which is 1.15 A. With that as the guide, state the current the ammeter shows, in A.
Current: 6 A
